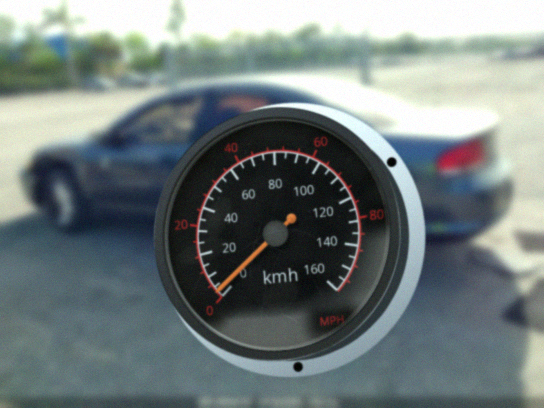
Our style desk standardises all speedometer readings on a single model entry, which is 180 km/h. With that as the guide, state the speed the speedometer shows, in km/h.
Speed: 2.5 km/h
